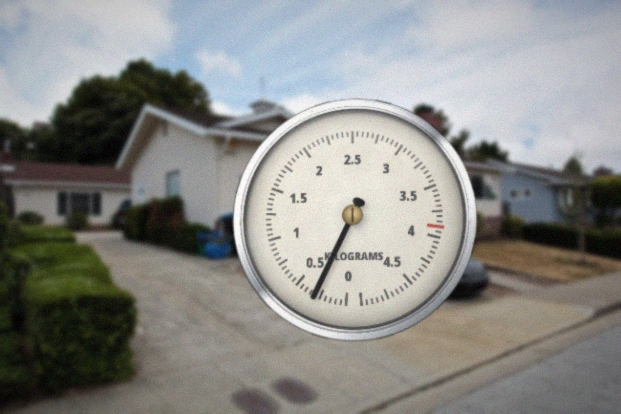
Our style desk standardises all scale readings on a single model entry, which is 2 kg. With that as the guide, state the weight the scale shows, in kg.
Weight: 0.3 kg
